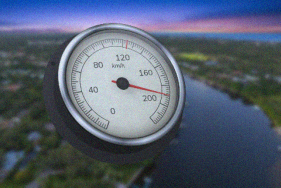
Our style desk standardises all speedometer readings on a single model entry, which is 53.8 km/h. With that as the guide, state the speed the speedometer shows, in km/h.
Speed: 190 km/h
